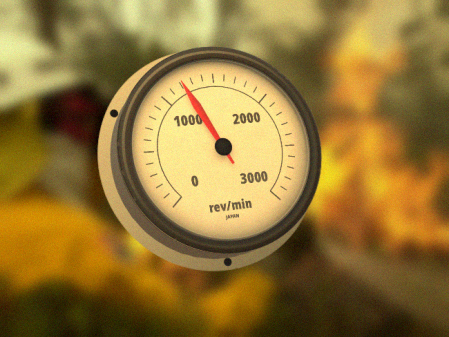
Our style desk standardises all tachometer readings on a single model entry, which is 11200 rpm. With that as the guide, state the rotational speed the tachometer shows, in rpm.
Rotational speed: 1200 rpm
